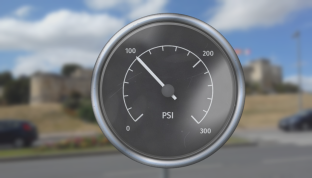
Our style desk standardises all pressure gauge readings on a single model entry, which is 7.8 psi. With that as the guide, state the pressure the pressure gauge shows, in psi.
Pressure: 100 psi
